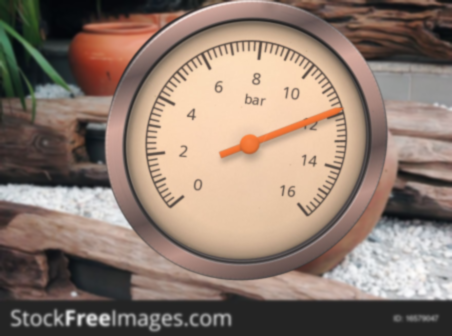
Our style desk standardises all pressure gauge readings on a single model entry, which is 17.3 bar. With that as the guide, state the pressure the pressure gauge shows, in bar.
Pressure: 11.8 bar
